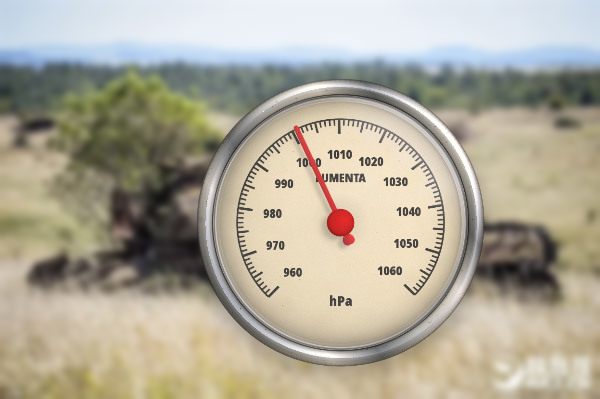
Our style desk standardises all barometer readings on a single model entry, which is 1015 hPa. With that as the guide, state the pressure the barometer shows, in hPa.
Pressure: 1001 hPa
